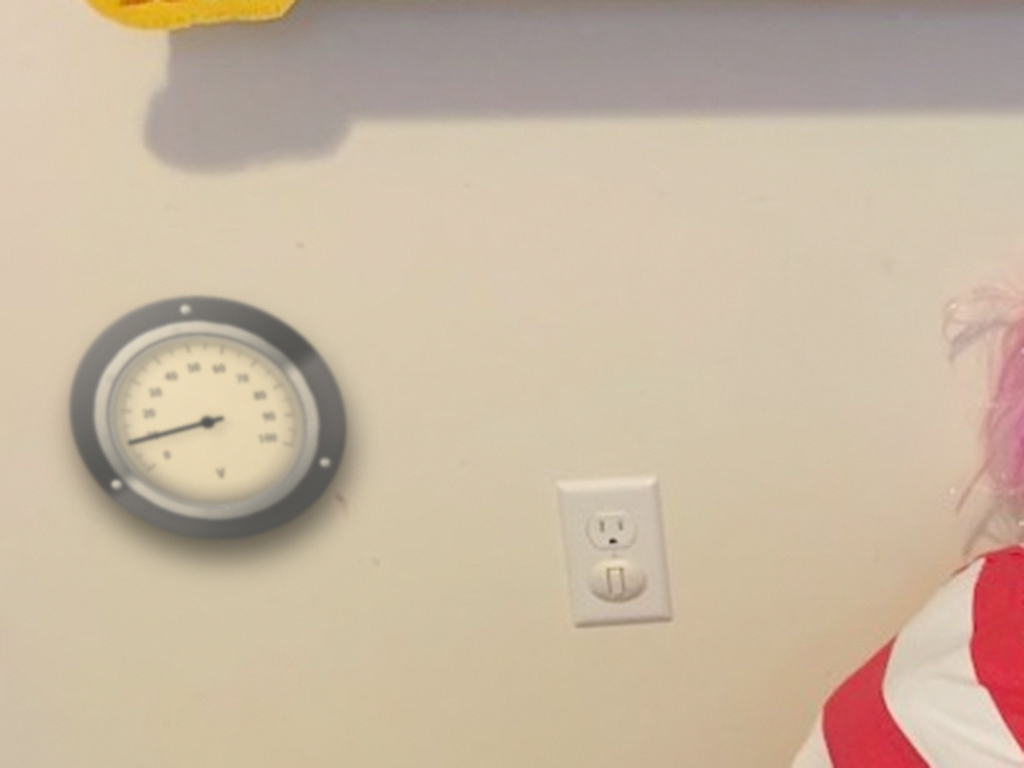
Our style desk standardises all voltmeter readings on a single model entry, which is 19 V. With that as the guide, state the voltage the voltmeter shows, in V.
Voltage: 10 V
